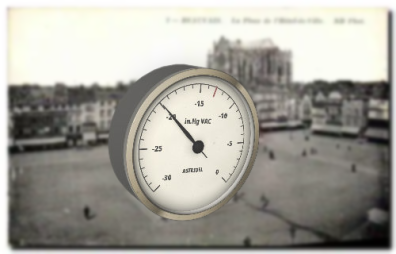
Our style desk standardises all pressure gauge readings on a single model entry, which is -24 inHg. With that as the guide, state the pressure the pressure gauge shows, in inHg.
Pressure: -20 inHg
